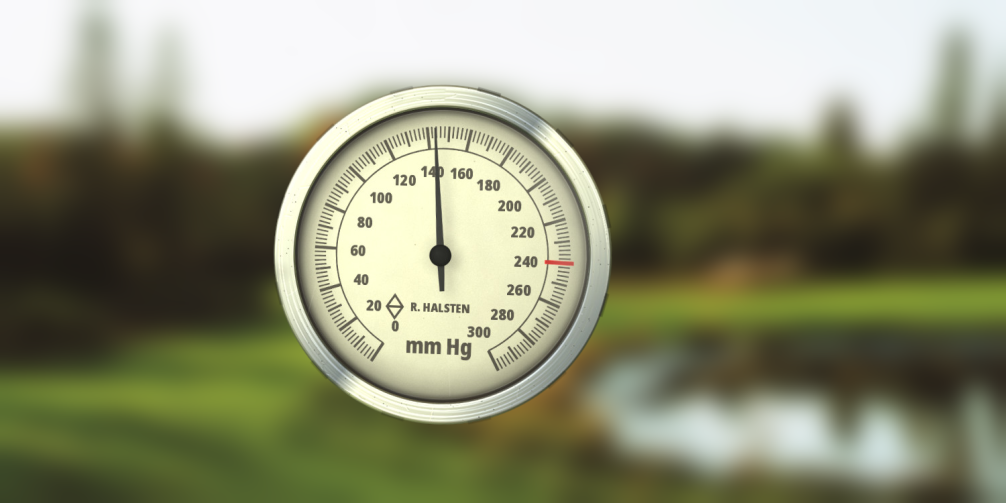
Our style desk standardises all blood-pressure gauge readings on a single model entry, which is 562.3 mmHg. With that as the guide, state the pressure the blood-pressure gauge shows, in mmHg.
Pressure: 144 mmHg
